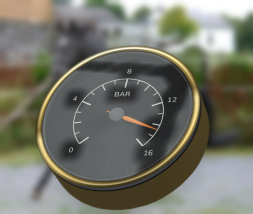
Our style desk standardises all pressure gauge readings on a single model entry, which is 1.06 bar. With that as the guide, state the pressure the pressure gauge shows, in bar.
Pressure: 14.5 bar
